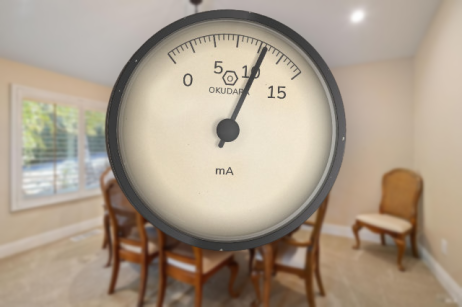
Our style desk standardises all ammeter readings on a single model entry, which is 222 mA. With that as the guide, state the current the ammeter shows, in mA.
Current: 10.5 mA
